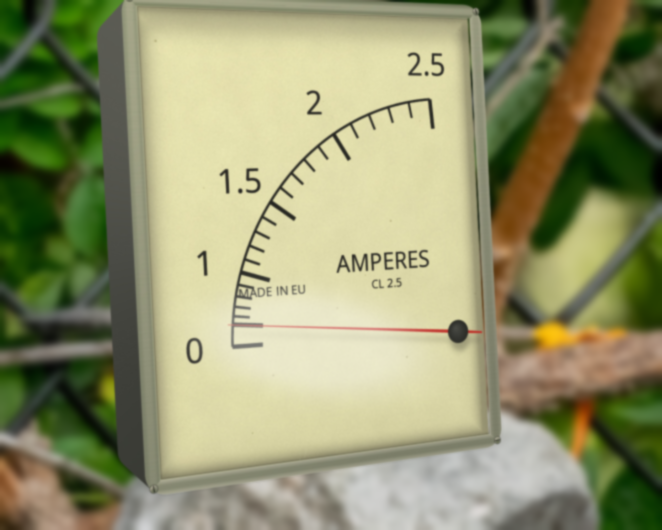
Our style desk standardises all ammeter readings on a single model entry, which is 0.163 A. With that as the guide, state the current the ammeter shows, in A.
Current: 0.5 A
